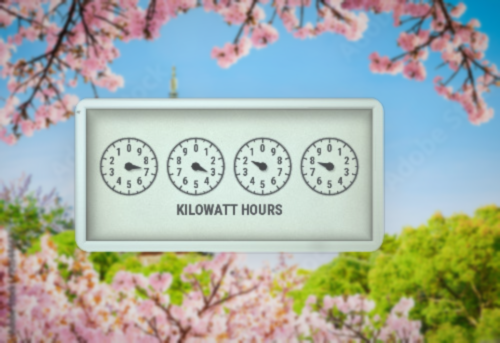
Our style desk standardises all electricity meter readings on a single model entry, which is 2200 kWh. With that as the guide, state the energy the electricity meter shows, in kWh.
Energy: 7318 kWh
